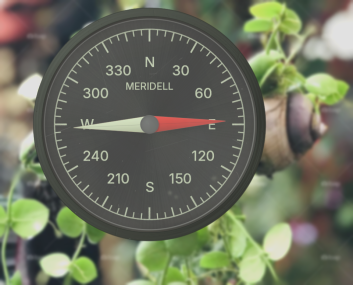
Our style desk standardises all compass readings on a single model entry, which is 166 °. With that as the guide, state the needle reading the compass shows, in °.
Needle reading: 87.5 °
